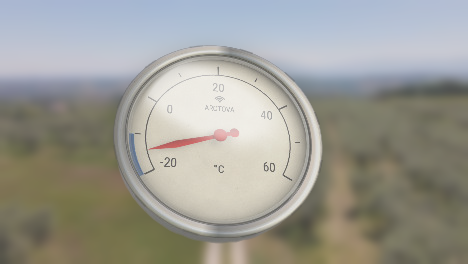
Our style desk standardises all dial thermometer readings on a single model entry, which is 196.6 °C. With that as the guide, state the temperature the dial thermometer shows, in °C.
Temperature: -15 °C
